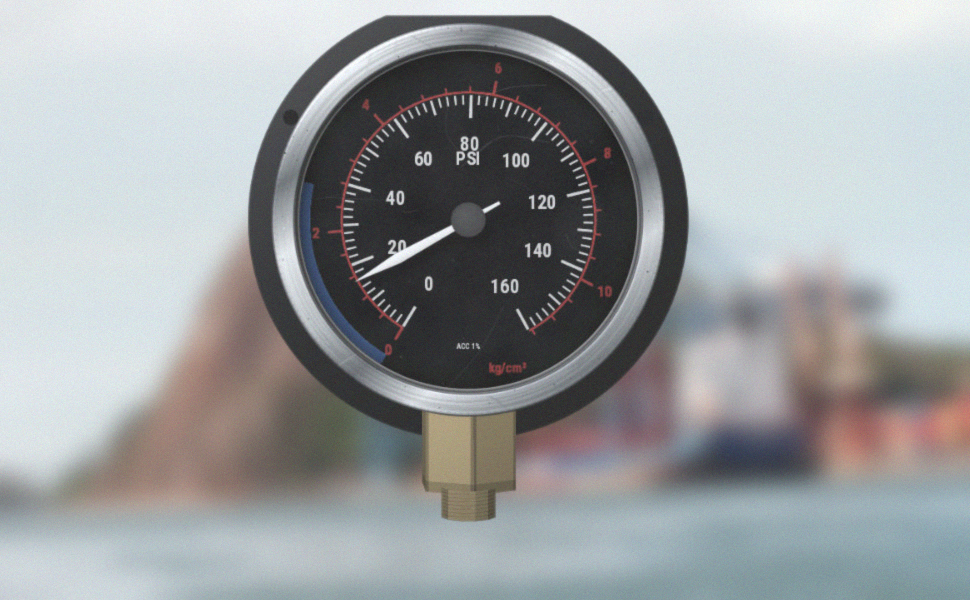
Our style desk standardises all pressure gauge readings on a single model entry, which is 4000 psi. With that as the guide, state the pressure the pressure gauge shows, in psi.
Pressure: 16 psi
